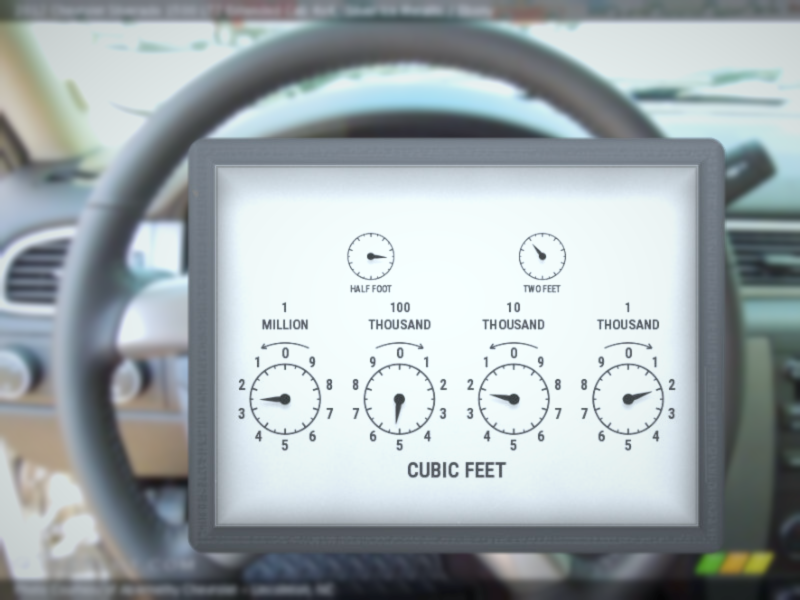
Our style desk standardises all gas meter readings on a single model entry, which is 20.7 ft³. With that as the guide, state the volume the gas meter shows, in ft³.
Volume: 252200 ft³
